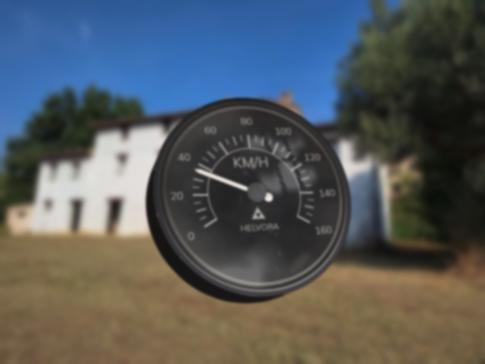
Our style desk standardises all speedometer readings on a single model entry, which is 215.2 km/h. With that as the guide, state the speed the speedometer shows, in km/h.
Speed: 35 km/h
